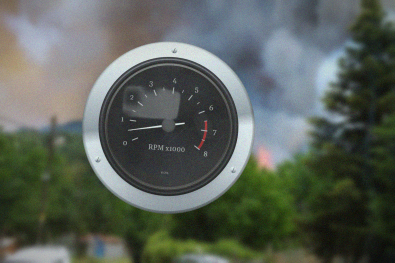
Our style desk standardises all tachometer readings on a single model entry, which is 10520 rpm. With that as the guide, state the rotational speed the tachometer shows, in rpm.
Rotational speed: 500 rpm
